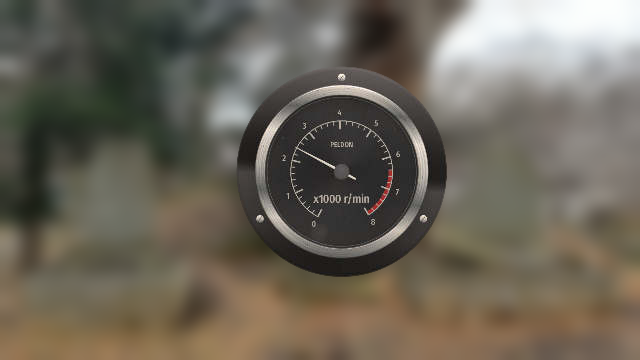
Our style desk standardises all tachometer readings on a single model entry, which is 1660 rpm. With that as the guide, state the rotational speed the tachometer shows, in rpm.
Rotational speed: 2400 rpm
